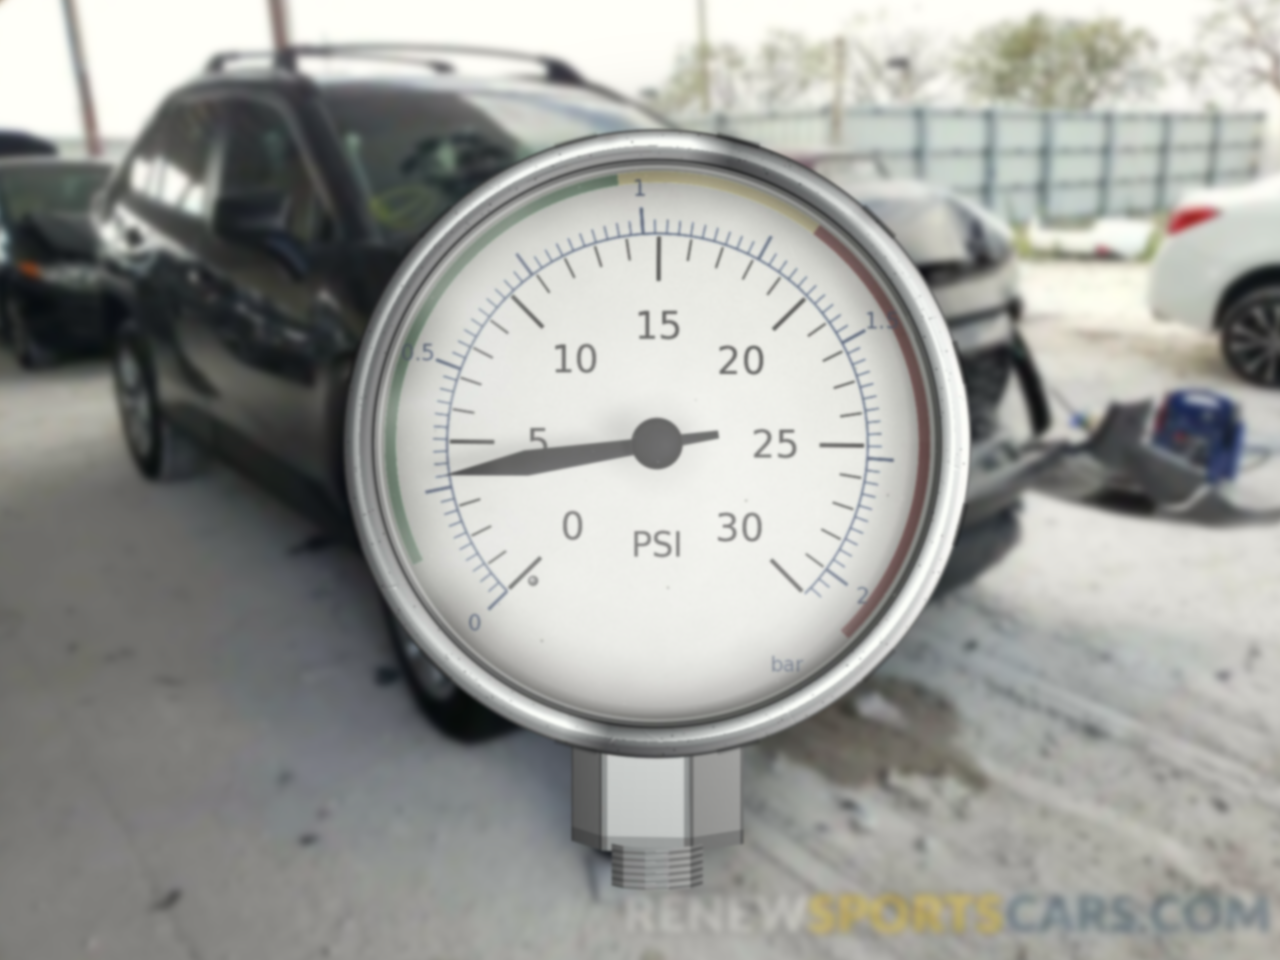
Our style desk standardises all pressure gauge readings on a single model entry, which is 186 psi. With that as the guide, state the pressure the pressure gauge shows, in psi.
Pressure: 4 psi
